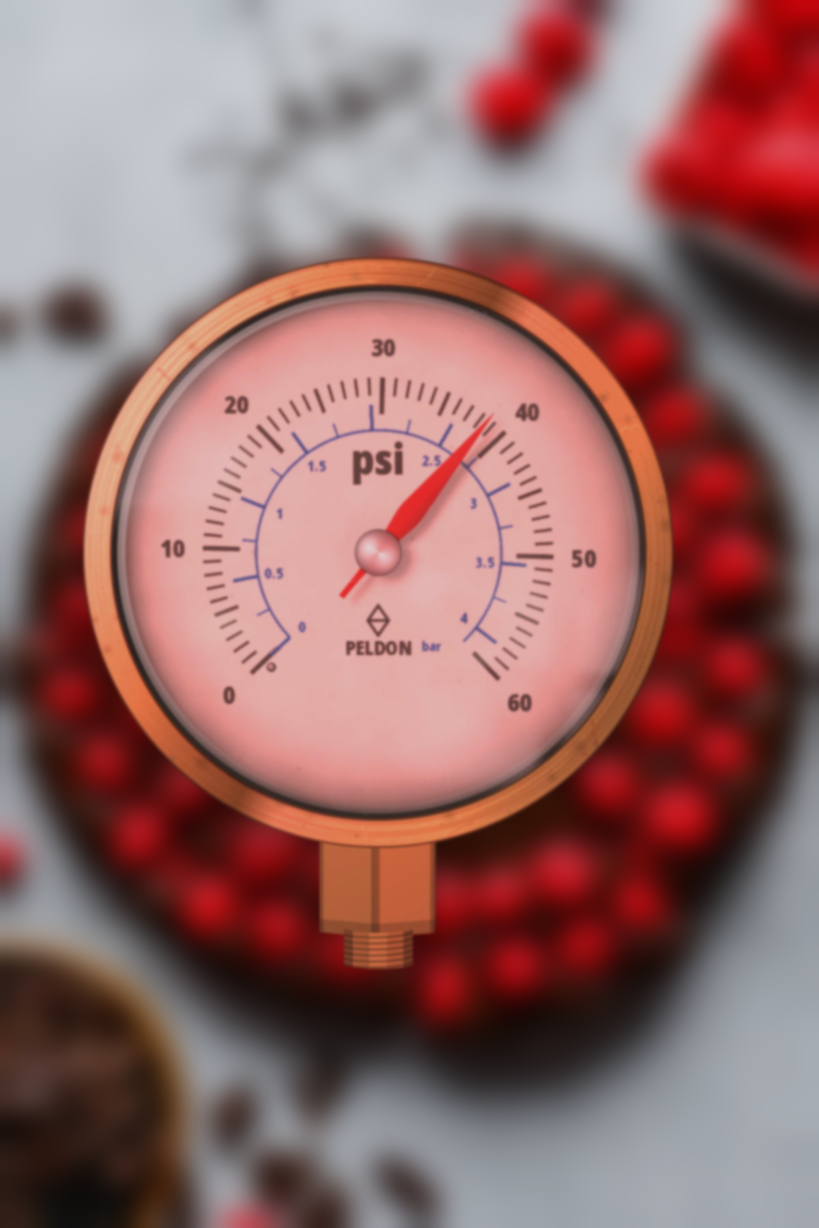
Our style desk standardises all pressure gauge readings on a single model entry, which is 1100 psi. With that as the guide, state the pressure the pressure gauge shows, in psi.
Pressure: 38.5 psi
